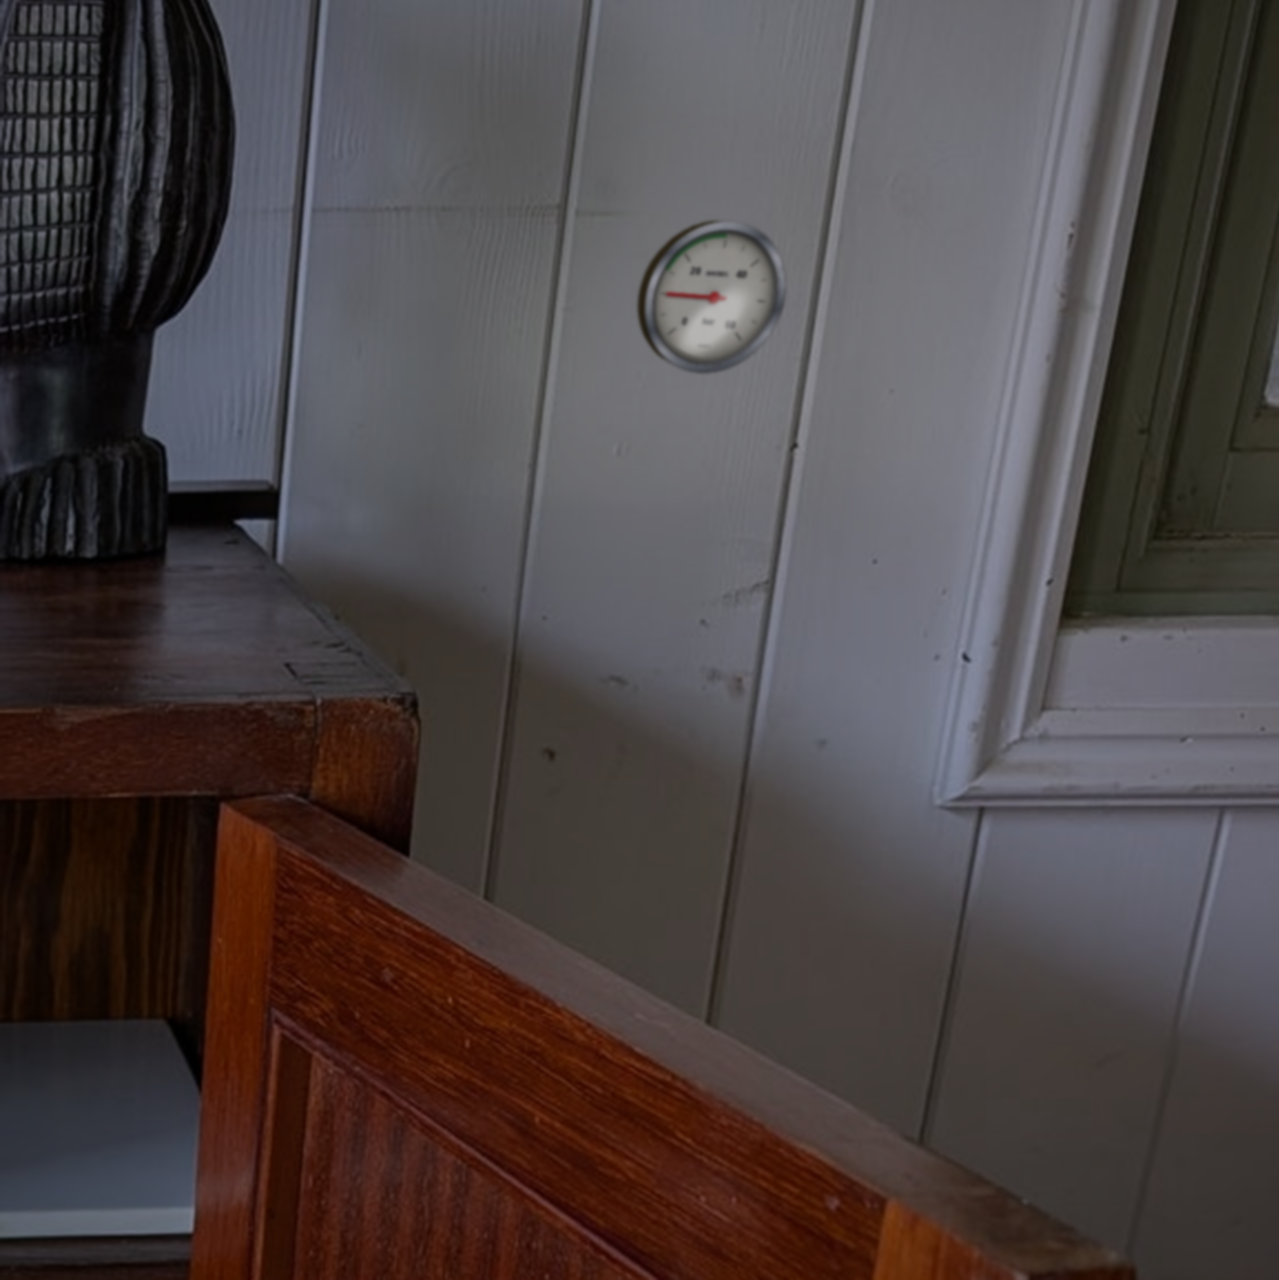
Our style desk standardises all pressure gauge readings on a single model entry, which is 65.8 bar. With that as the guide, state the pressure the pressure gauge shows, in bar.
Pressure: 10 bar
